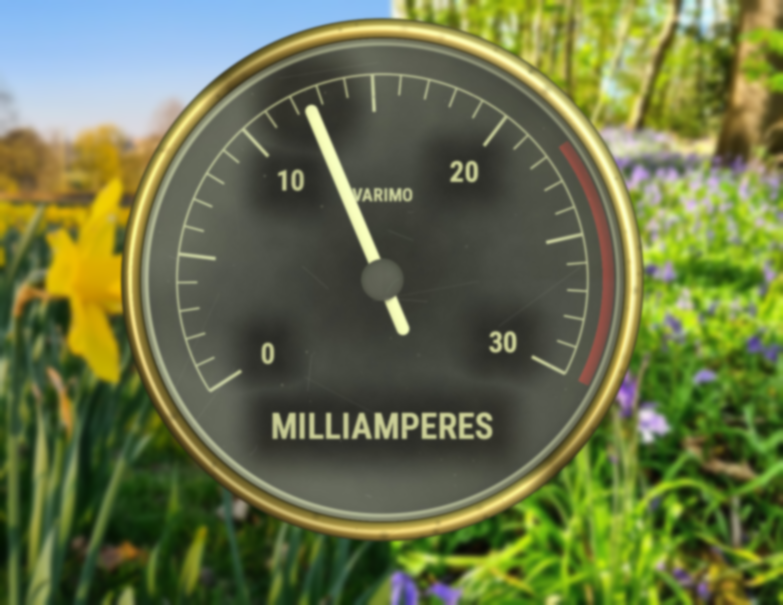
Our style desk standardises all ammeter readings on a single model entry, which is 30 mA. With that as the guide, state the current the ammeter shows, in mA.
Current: 12.5 mA
